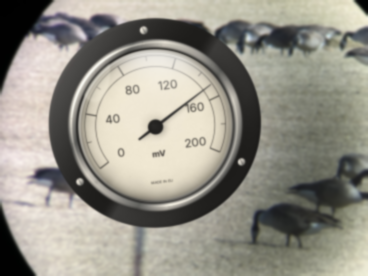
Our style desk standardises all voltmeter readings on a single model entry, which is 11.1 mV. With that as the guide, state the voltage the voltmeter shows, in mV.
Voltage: 150 mV
